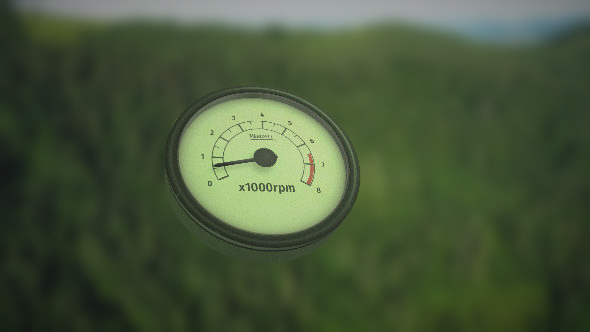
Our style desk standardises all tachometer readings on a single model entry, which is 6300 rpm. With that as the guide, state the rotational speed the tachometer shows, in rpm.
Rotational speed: 500 rpm
